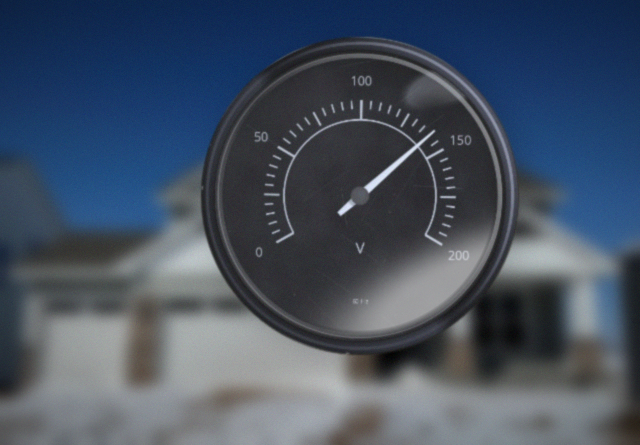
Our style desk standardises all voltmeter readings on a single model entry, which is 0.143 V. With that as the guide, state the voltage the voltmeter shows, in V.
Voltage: 140 V
